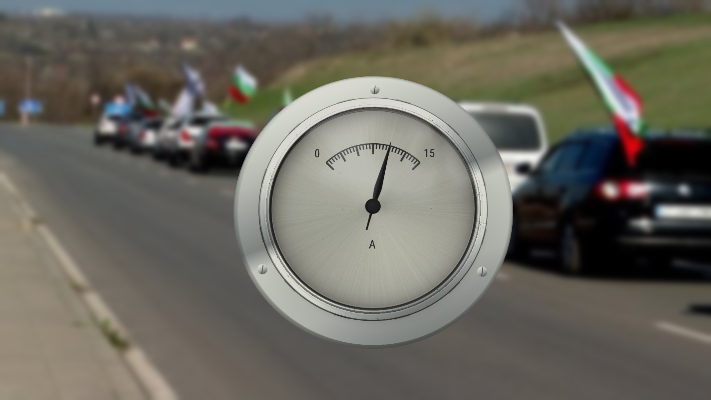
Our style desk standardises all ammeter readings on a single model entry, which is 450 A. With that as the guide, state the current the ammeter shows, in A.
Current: 10 A
